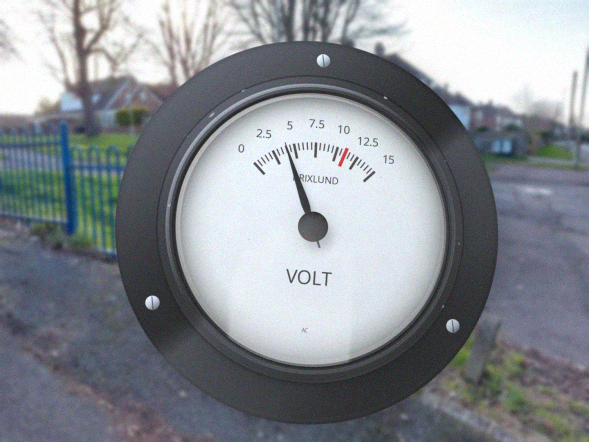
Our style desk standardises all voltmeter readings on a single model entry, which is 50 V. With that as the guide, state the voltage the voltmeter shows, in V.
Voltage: 4 V
